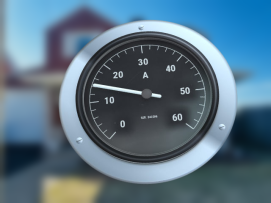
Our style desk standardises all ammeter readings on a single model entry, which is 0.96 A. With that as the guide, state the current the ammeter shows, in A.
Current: 14 A
